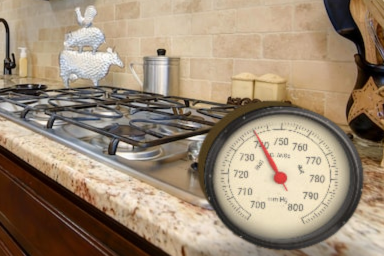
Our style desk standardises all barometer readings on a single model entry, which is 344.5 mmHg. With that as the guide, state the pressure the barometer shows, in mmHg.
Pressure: 740 mmHg
